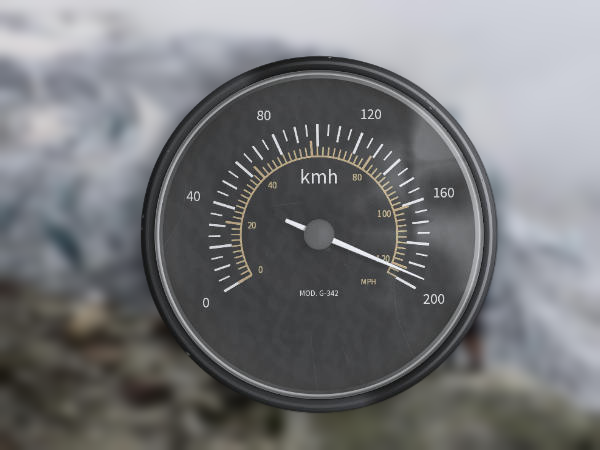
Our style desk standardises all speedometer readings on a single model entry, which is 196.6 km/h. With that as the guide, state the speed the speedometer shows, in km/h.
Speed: 195 km/h
